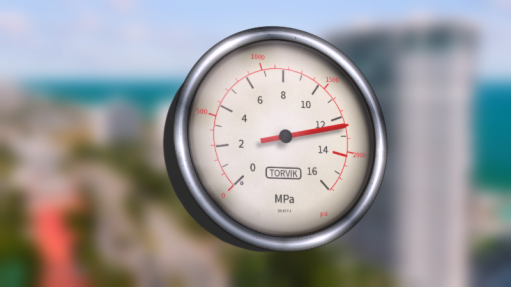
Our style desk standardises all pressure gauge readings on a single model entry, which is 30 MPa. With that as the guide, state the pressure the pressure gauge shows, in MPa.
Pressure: 12.5 MPa
